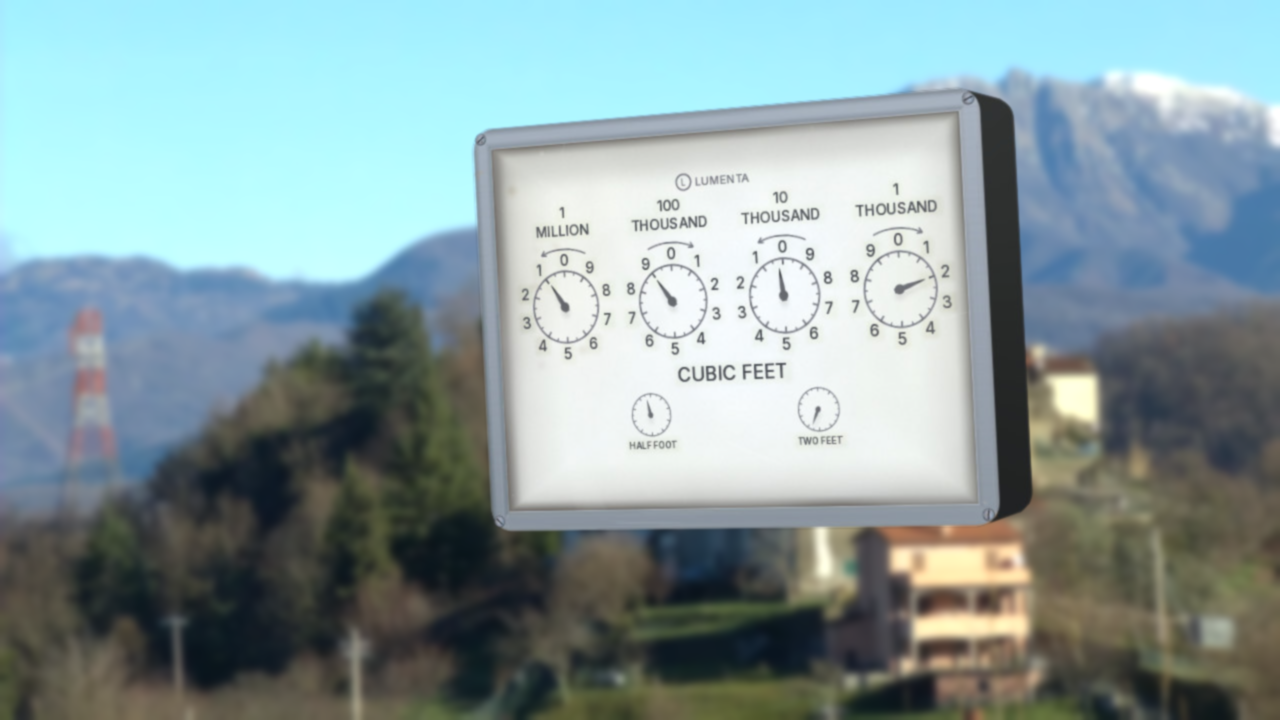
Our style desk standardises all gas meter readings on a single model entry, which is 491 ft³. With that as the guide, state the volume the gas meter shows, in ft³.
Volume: 90200 ft³
